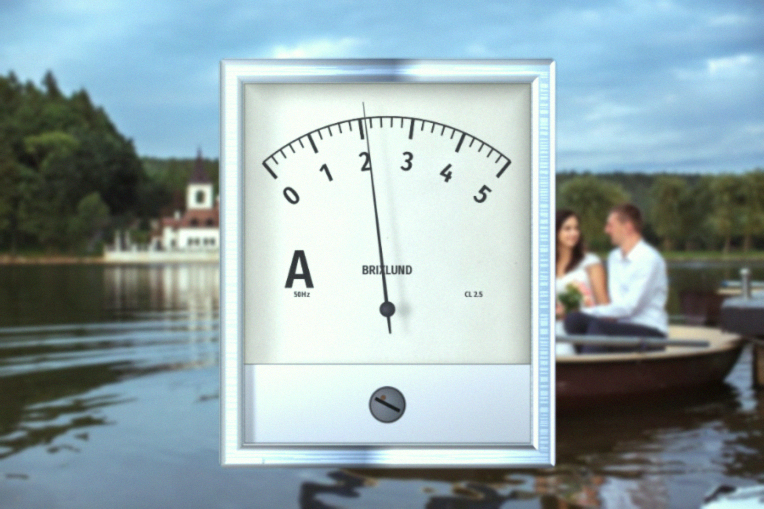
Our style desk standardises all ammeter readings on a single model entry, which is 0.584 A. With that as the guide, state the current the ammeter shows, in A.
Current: 2.1 A
